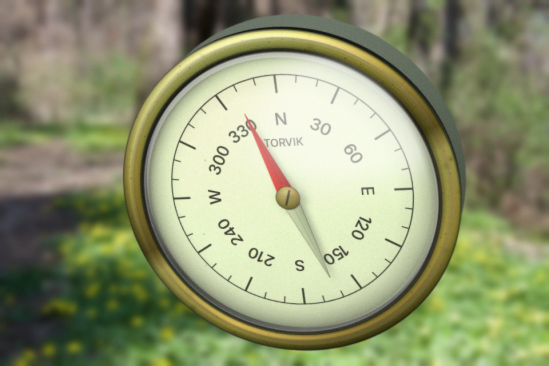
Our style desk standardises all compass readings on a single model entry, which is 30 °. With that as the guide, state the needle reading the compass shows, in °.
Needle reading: 340 °
